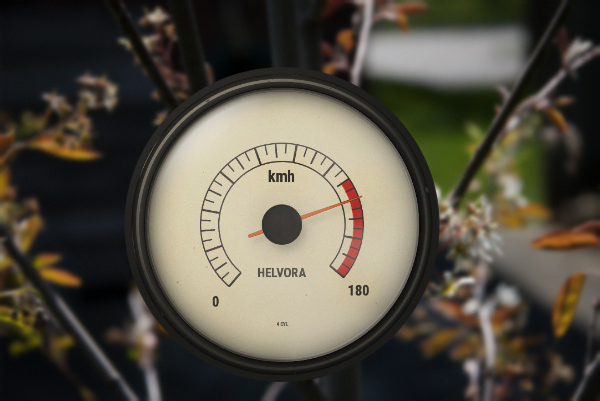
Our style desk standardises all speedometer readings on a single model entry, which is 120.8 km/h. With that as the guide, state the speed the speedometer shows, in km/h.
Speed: 140 km/h
